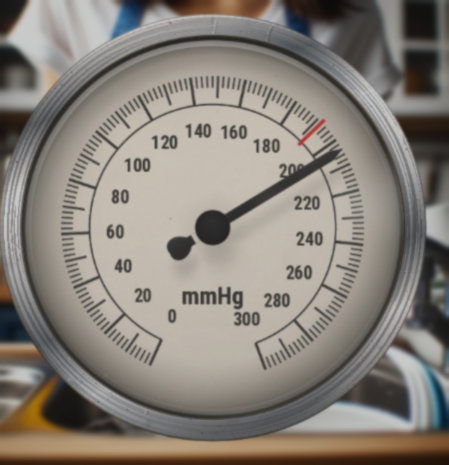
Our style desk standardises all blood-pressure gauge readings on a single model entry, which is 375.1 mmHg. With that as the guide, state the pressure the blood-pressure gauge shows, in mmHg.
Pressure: 204 mmHg
